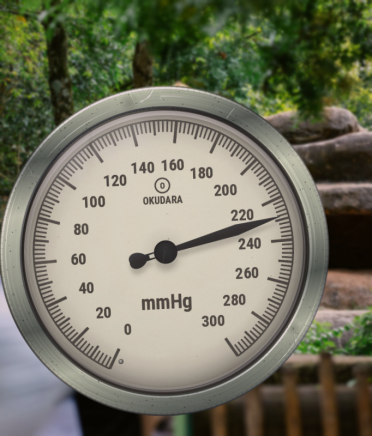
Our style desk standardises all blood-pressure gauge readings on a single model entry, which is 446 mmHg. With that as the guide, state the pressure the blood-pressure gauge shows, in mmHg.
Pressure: 228 mmHg
